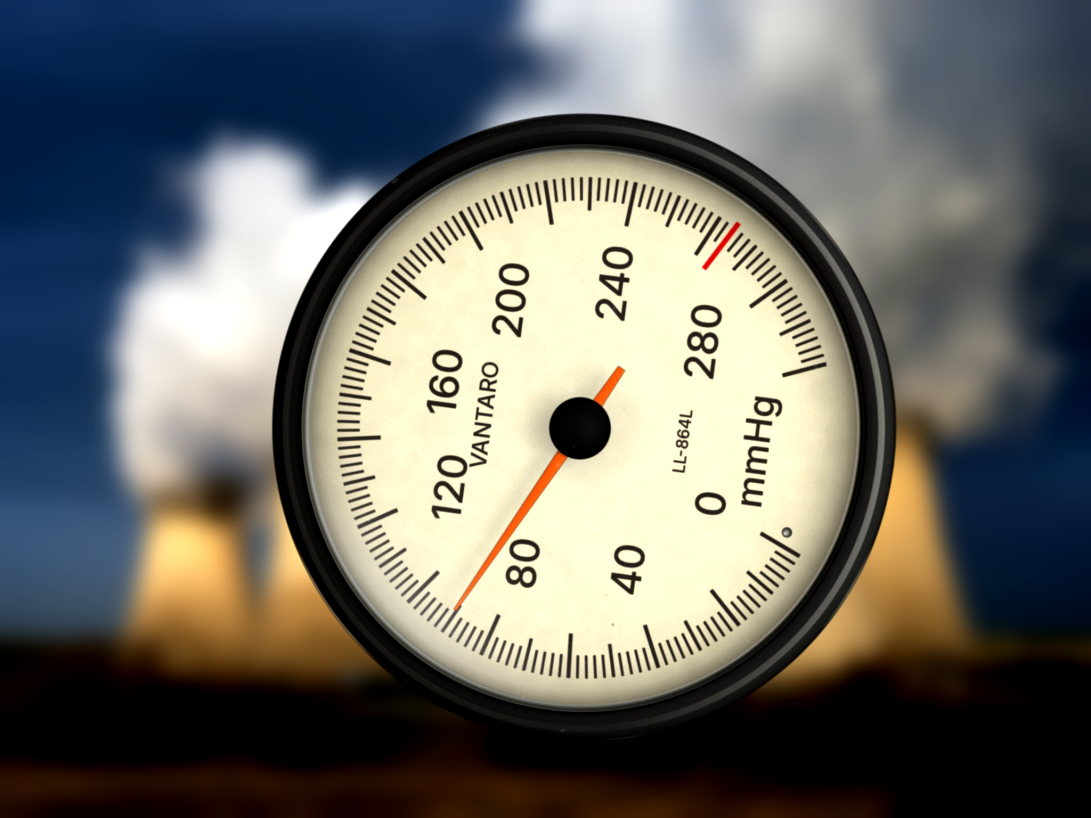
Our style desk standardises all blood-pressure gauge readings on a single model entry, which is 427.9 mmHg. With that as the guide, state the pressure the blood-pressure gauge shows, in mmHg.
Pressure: 90 mmHg
